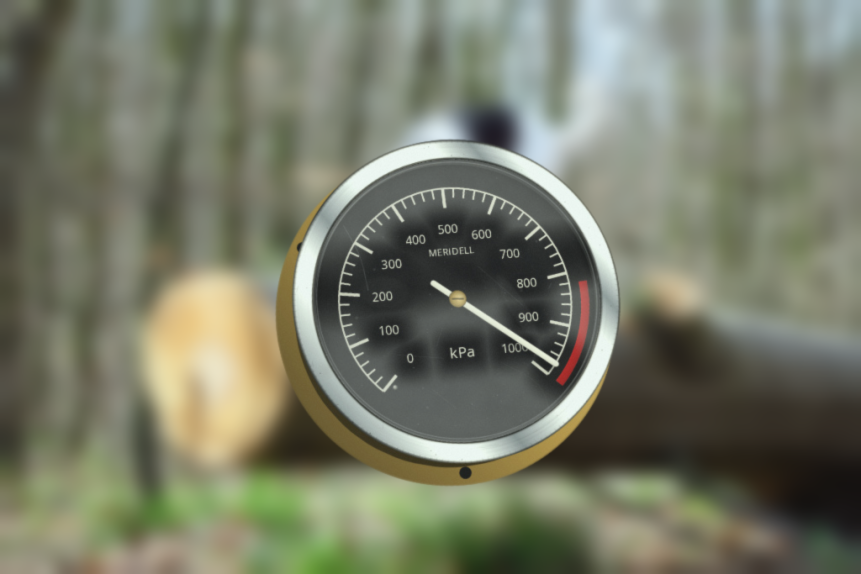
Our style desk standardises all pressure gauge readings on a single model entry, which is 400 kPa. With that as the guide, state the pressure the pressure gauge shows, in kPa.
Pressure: 980 kPa
